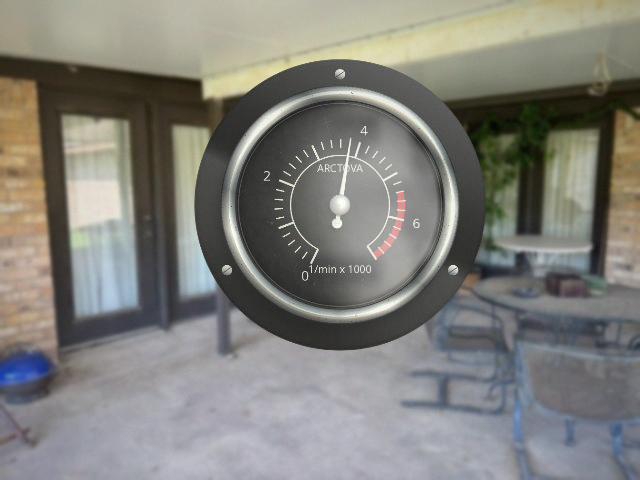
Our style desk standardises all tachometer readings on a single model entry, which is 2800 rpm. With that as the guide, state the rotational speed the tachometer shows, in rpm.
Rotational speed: 3800 rpm
